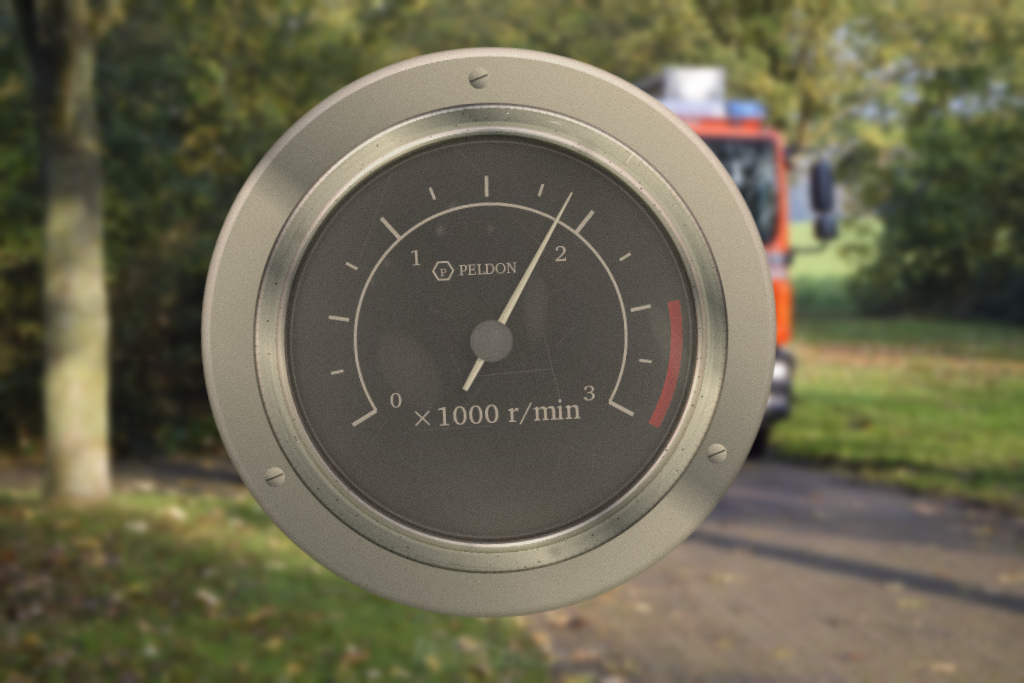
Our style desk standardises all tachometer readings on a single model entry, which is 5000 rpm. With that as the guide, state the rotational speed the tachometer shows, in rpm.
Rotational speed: 1875 rpm
